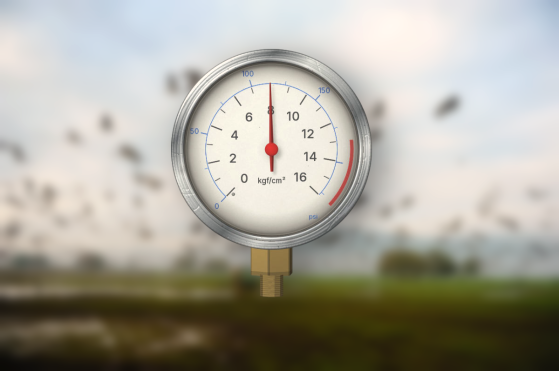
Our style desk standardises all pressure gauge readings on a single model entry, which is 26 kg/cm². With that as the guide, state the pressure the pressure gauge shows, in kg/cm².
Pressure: 8 kg/cm²
